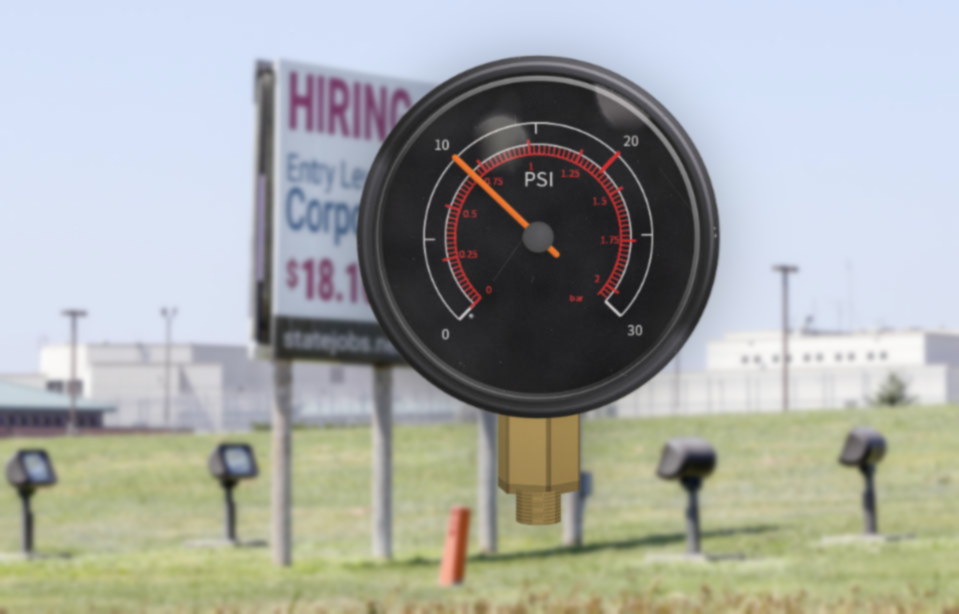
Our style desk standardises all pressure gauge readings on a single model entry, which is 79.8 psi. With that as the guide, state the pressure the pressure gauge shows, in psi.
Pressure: 10 psi
